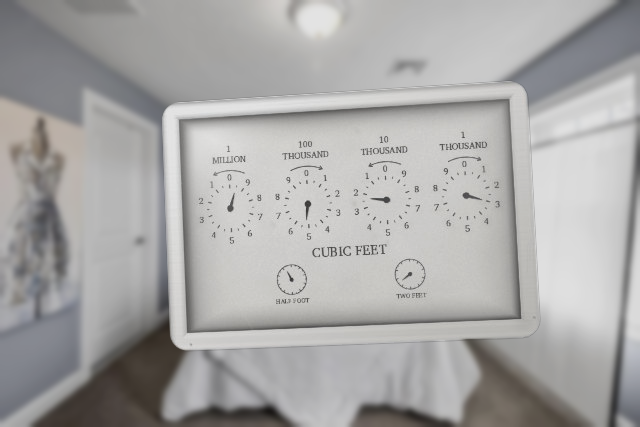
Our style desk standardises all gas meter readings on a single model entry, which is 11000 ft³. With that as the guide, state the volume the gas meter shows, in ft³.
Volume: 952300 ft³
